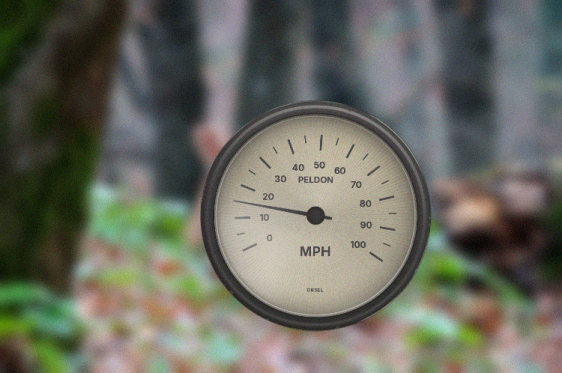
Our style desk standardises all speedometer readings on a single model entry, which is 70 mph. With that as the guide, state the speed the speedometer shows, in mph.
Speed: 15 mph
